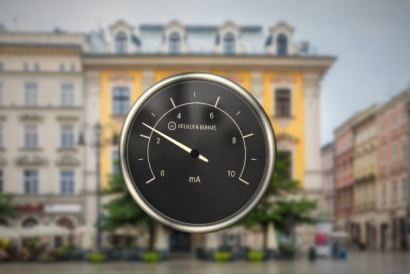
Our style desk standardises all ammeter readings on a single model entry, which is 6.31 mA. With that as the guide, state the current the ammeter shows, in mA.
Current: 2.5 mA
